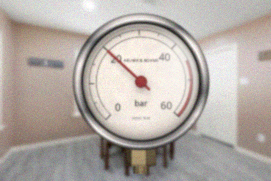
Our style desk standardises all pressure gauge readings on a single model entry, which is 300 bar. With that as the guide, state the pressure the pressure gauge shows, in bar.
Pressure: 20 bar
